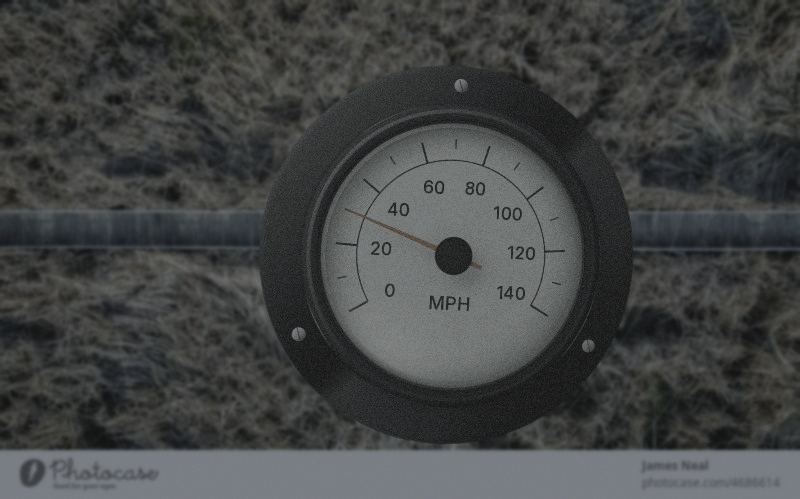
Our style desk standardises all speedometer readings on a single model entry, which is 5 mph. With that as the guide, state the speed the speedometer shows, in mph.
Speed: 30 mph
